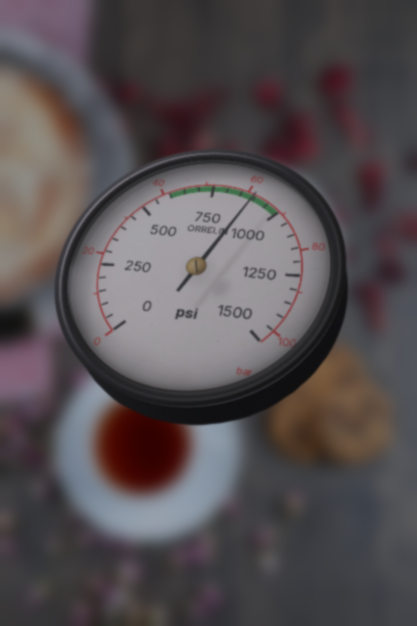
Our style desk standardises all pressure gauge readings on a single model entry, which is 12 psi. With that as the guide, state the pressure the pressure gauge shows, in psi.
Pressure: 900 psi
